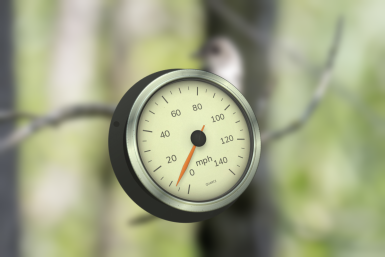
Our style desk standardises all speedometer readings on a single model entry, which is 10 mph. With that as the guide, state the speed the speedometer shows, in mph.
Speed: 7.5 mph
